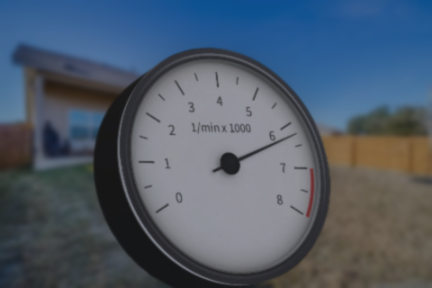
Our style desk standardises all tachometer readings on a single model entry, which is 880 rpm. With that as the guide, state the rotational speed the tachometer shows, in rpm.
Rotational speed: 6250 rpm
